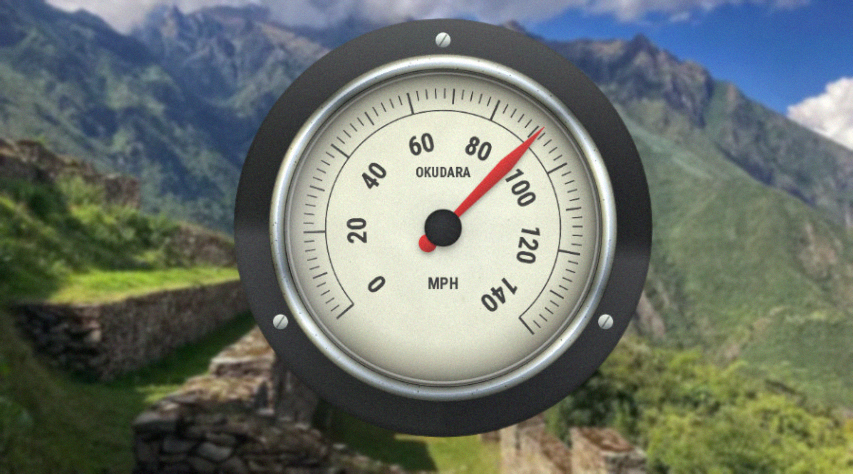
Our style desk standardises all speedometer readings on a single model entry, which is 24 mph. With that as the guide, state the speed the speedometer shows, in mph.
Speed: 91 mph
